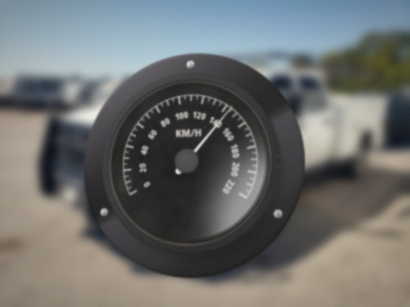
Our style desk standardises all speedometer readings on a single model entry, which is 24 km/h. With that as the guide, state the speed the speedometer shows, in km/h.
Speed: 145 km/h
